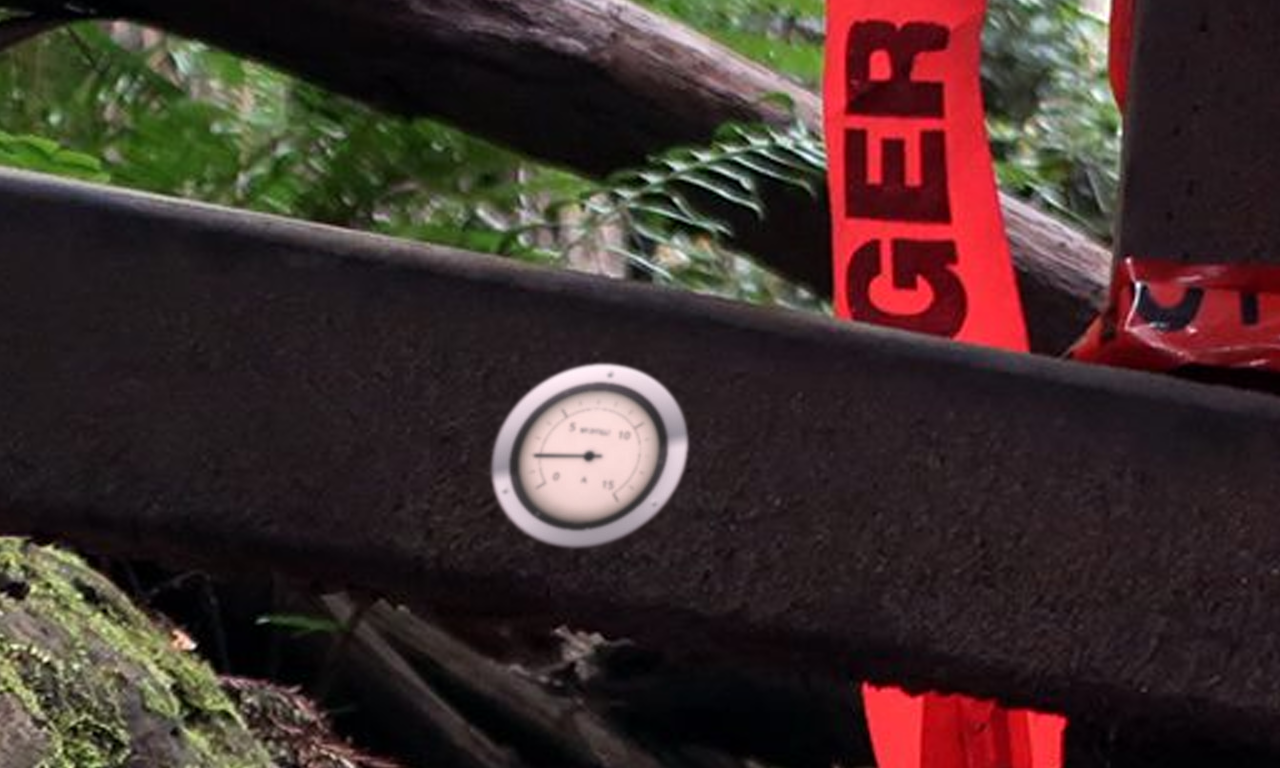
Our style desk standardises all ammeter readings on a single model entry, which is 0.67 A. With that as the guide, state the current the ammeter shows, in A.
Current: 2 A
